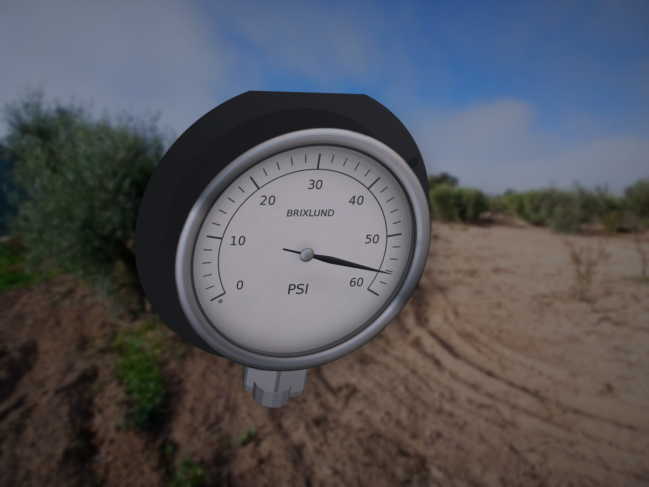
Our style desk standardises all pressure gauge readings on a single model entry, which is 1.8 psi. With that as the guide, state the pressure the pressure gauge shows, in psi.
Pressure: 56 psi
